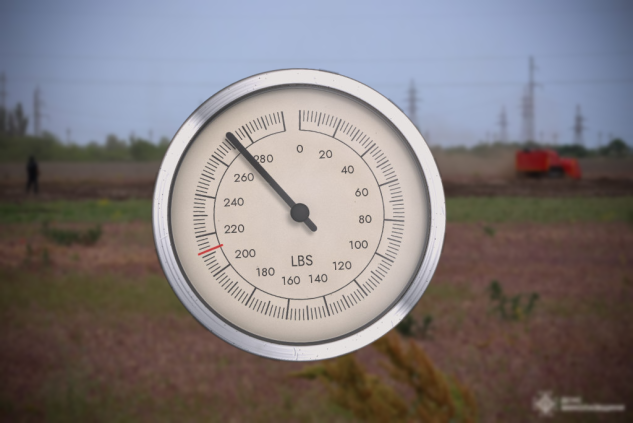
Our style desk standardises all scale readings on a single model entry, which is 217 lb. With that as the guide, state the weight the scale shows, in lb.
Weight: 272 lb
